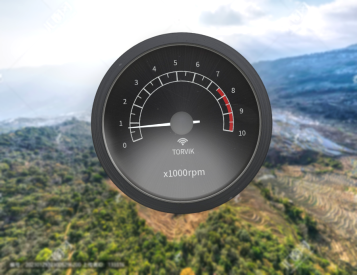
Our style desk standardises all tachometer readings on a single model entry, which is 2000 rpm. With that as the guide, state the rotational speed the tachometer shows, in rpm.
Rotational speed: 750 rpm
